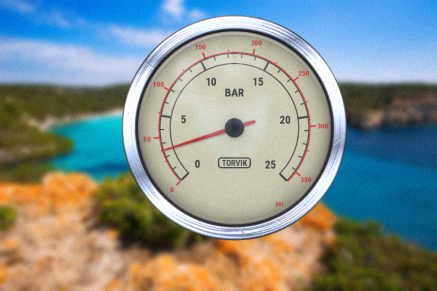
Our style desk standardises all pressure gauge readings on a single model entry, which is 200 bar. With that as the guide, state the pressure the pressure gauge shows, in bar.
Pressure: 2.5 bar
